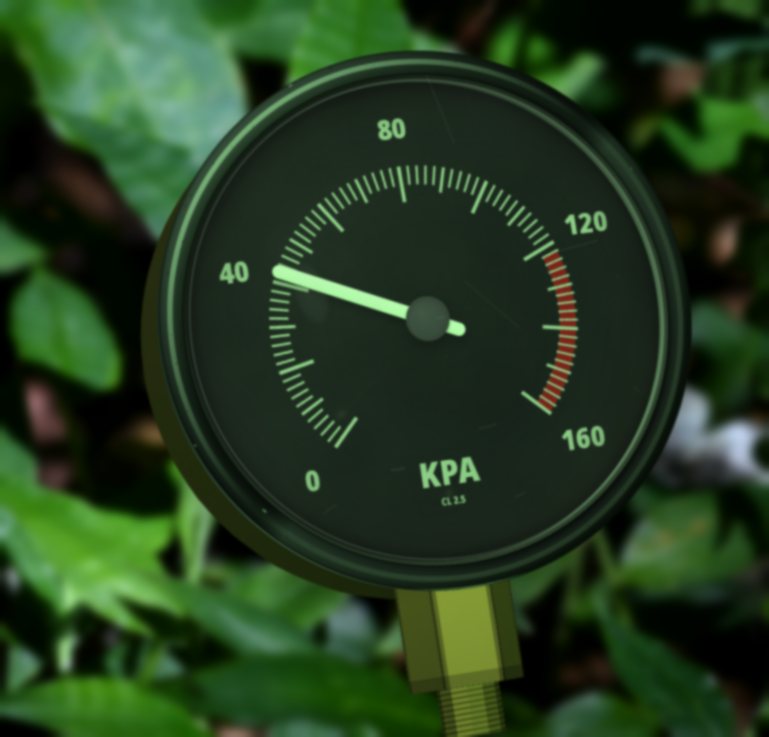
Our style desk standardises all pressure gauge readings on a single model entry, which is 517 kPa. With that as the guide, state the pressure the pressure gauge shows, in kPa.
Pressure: 42 kPa
